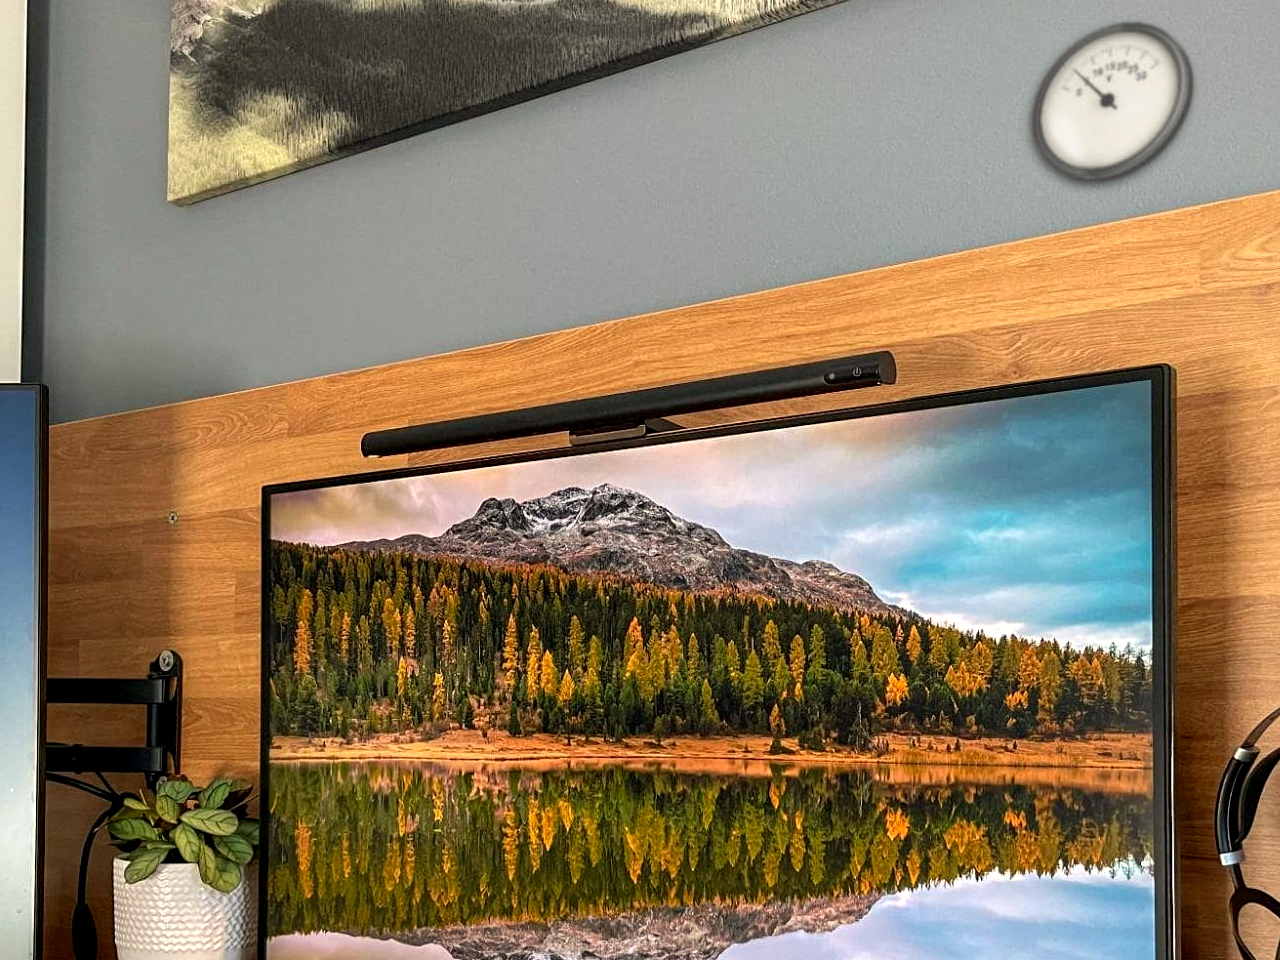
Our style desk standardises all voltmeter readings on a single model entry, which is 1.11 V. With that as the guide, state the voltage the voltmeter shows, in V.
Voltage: 5 V
